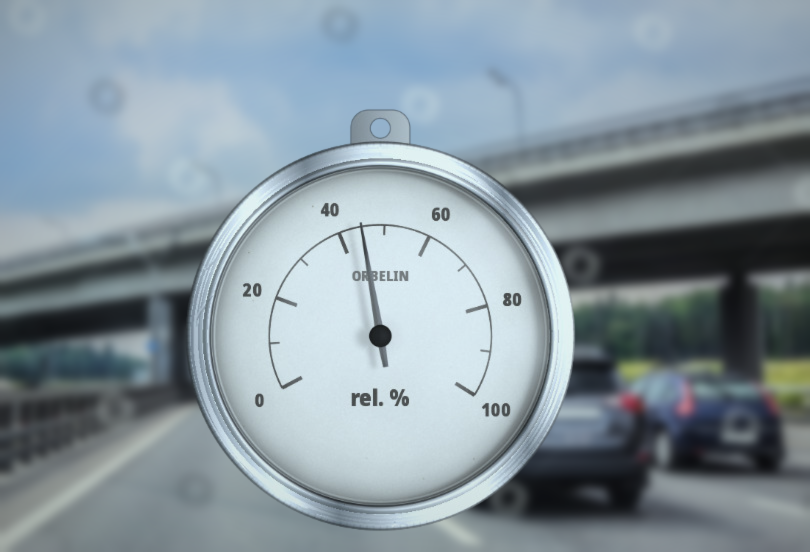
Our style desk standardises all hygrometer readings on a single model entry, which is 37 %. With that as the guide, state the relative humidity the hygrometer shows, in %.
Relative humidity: 45 %
